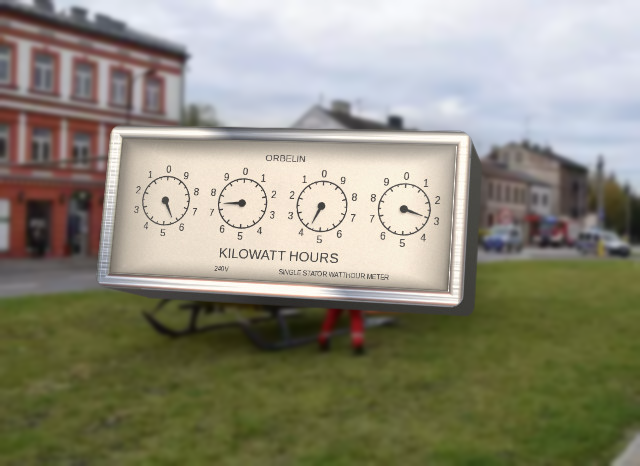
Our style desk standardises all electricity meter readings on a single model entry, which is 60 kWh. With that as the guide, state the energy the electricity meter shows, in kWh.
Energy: 5743 kWh
